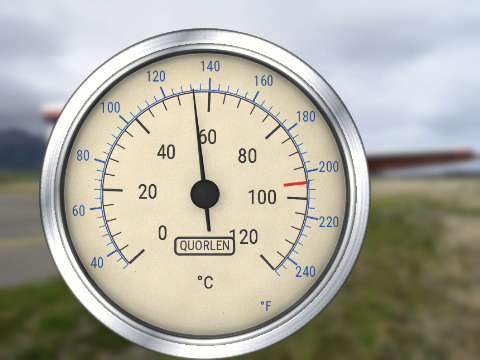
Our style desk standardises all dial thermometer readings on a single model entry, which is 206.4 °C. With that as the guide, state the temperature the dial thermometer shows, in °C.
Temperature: 56 °C
